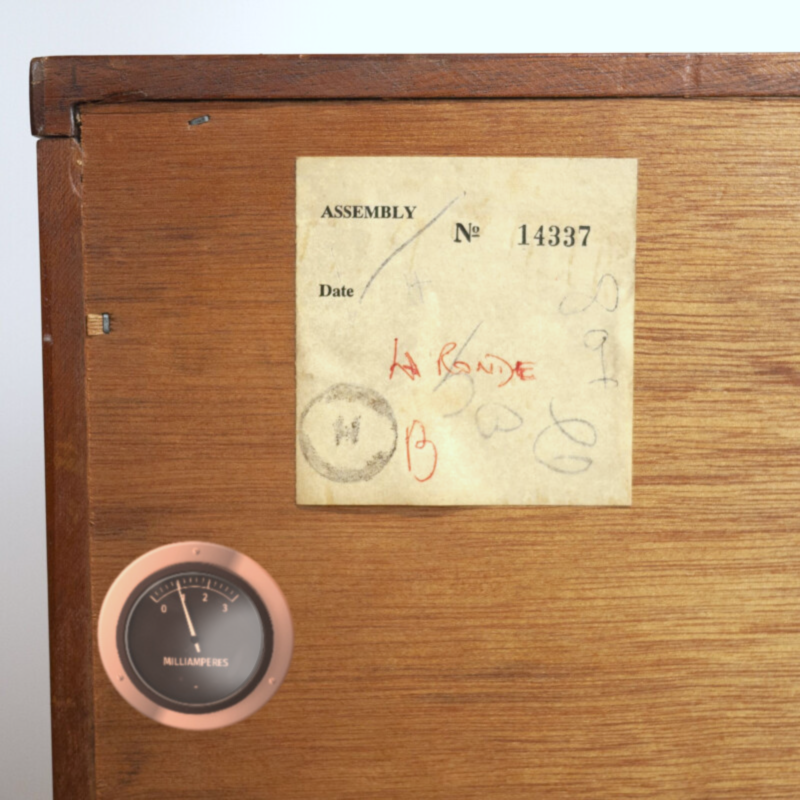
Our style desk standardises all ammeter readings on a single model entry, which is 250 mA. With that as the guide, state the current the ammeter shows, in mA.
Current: 1 mA
